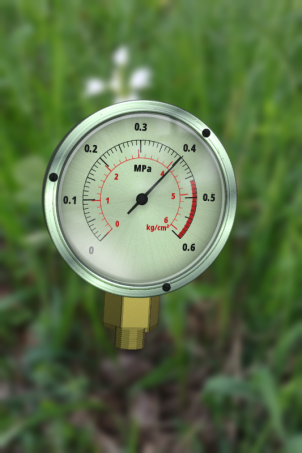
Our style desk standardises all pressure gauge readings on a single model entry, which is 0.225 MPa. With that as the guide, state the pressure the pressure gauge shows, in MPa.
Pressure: 0.4 MPa
